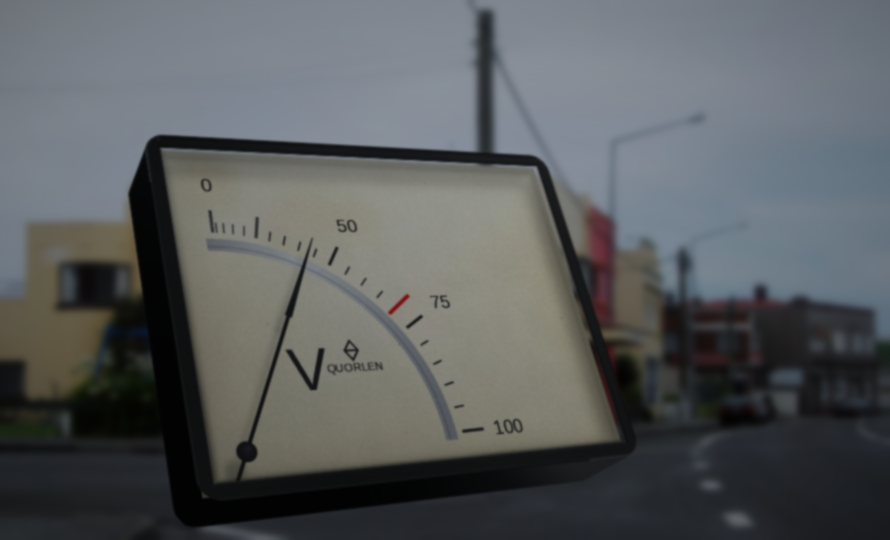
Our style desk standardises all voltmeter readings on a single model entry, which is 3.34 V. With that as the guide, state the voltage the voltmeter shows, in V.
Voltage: 42.5 V
